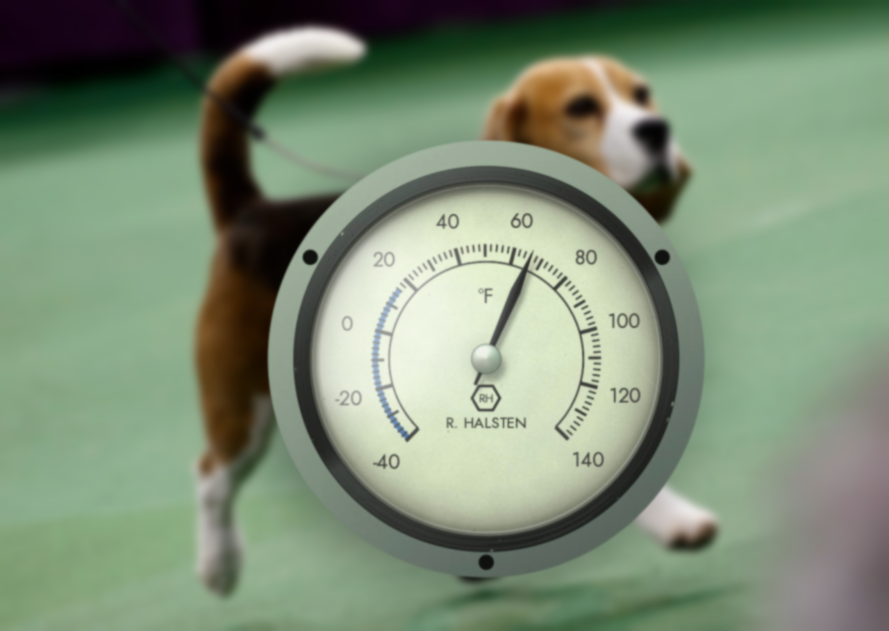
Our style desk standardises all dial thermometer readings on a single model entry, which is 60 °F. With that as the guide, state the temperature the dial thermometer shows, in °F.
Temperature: 66 °F
